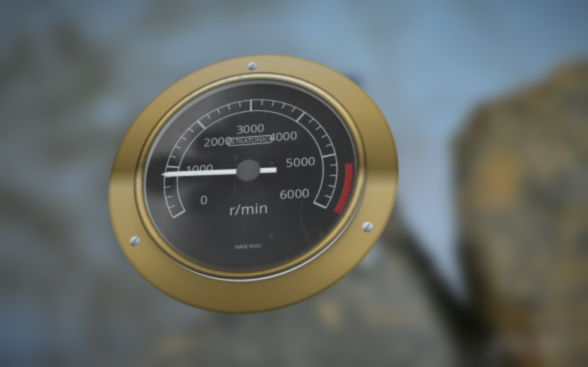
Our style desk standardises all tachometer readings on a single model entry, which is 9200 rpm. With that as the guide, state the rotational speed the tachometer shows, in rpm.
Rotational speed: 800 rpm
